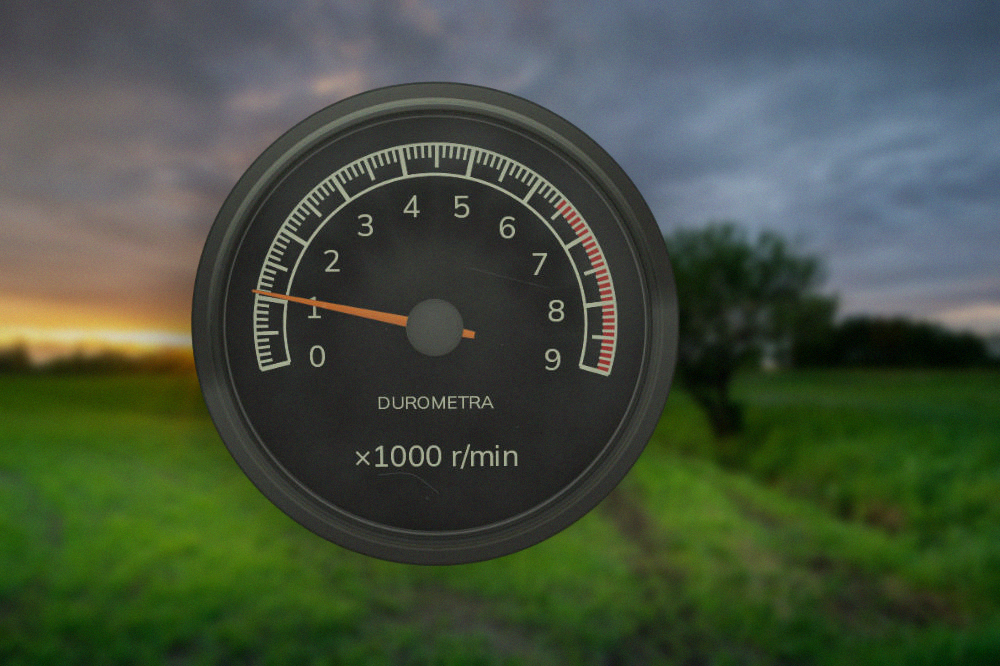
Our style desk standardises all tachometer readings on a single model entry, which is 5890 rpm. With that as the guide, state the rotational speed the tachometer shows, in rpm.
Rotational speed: 1100 rpm
